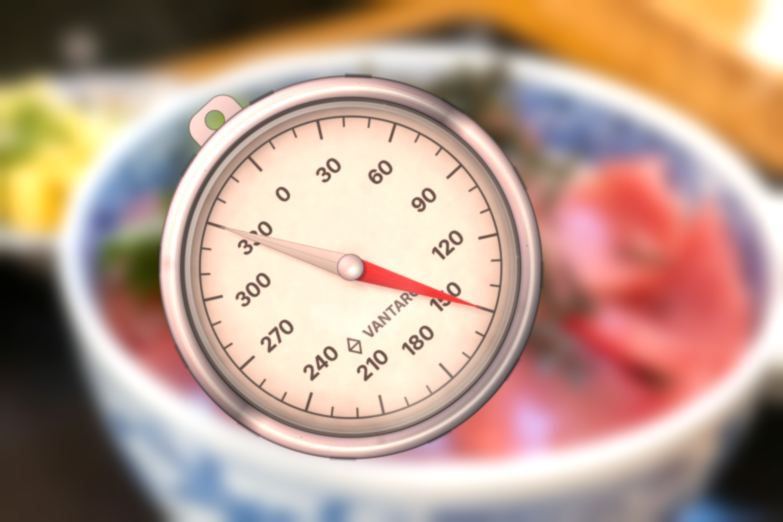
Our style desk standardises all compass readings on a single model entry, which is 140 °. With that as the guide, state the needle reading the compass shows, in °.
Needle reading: 150 °
